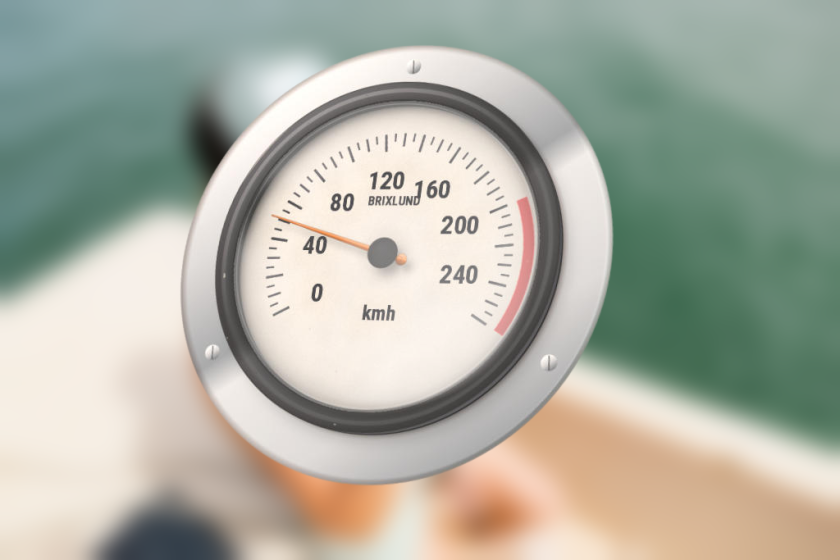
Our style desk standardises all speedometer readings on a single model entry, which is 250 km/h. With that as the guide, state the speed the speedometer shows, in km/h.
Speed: 50 km/h
